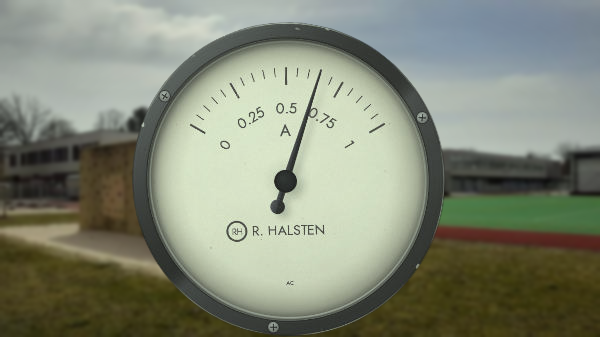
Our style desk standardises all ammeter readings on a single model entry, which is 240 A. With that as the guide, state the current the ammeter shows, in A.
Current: 0.65 A
